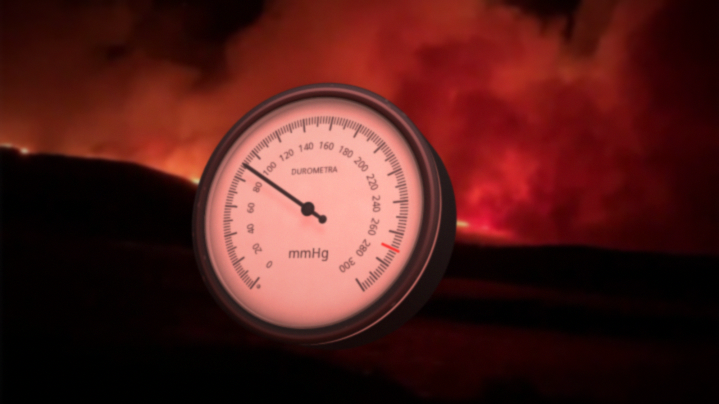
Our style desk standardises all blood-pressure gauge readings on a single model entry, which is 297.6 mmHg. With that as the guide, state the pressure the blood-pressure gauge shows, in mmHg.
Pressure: 90 mmHg
